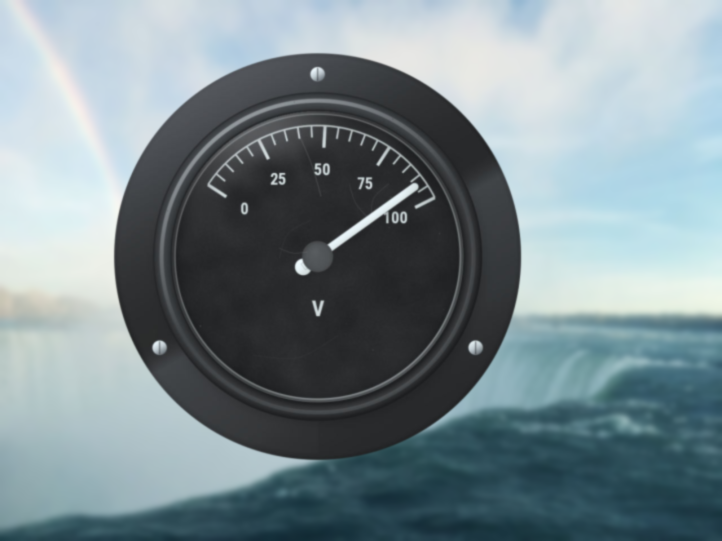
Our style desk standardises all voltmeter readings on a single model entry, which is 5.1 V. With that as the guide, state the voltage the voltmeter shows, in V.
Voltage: 92.5 V
